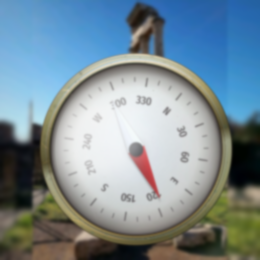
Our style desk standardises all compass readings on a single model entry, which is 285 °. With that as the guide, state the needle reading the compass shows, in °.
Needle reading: 115 °
